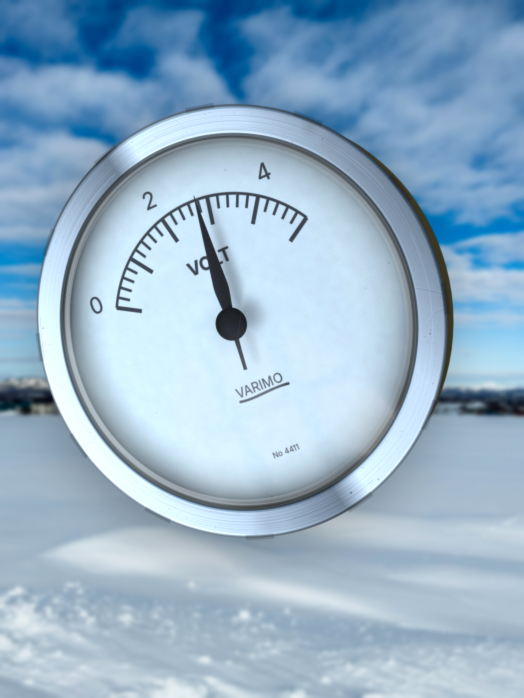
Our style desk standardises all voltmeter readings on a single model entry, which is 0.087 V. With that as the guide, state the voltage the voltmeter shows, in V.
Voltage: 2.8 V
